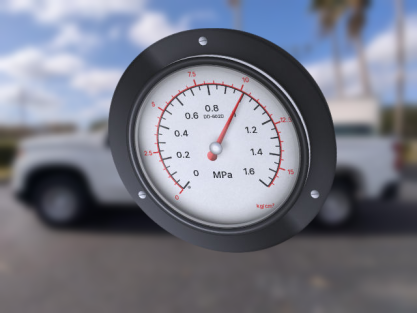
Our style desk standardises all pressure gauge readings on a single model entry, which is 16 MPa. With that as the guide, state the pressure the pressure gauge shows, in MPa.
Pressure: 1 MPa
